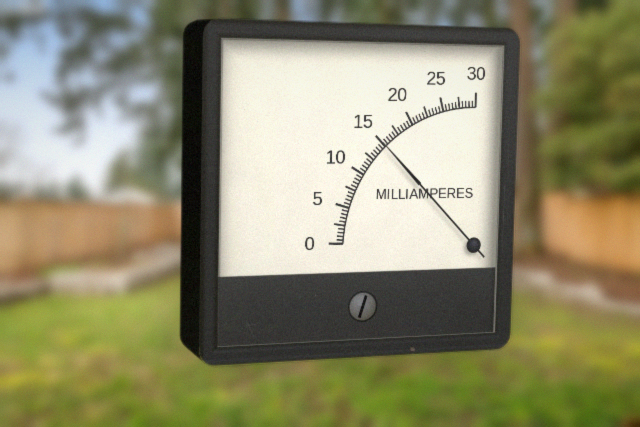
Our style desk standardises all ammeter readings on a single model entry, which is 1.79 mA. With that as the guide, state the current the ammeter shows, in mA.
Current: 15 mA
